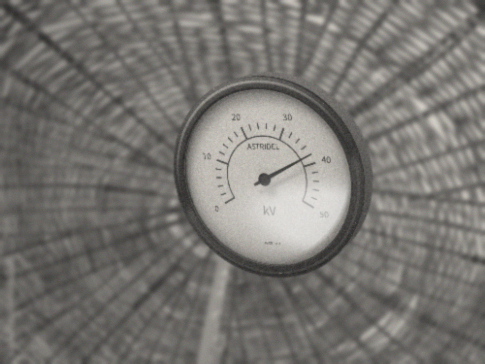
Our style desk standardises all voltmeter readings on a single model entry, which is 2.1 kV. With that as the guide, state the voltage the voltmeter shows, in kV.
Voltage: 38 kV
